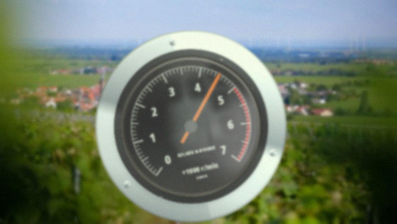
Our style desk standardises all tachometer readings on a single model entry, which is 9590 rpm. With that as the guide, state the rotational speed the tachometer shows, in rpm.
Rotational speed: 4500 rpm
